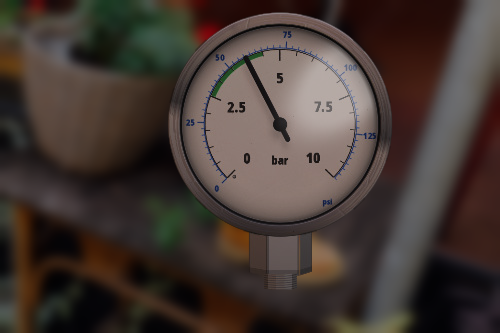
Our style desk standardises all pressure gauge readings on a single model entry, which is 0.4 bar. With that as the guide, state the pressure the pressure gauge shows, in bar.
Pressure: 4 bar
